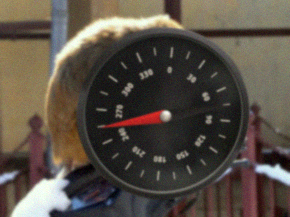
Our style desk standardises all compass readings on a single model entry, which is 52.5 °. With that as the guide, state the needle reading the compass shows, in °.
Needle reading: 255 °
